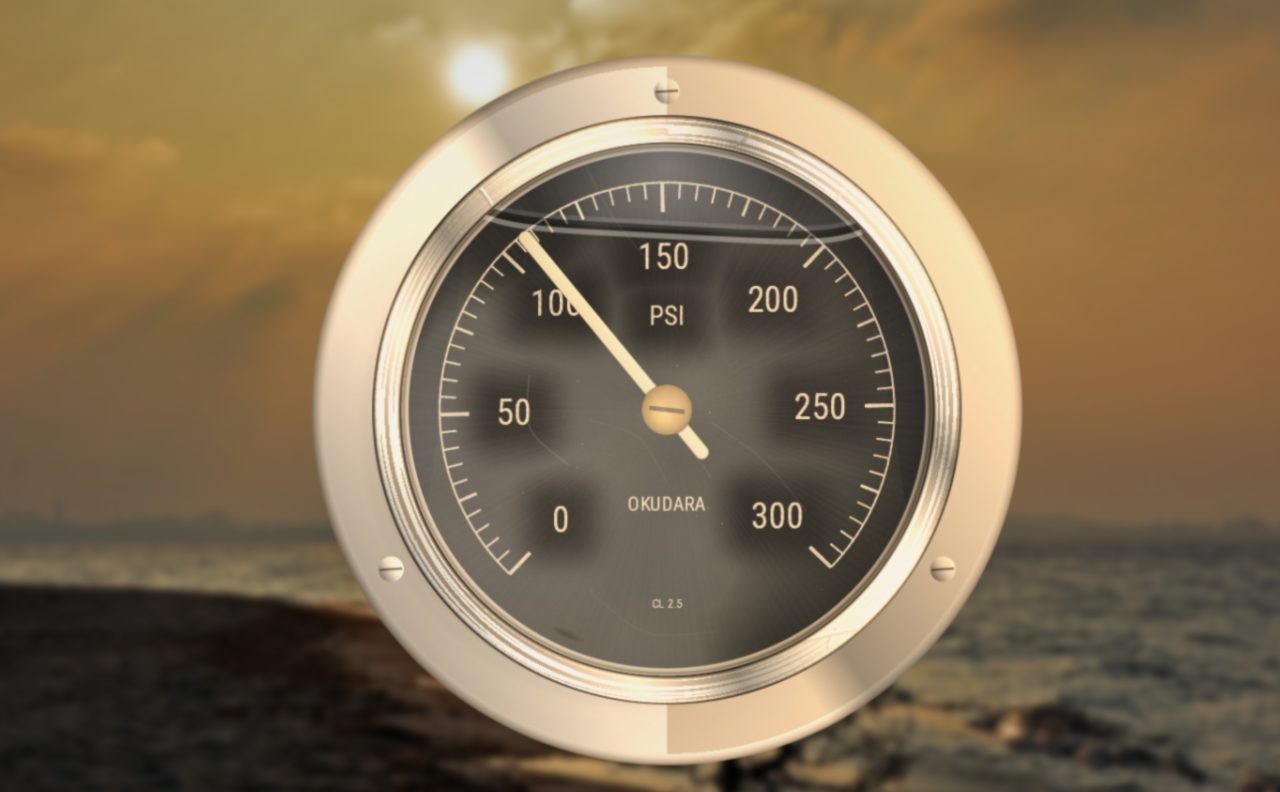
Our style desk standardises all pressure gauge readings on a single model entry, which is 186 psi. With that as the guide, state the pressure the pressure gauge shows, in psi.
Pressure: 107.5 psi
